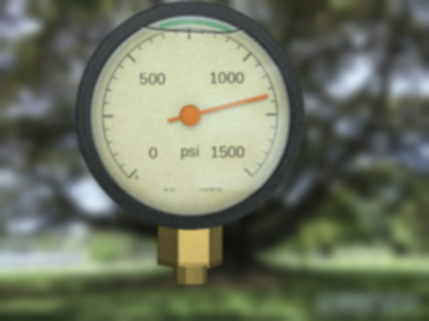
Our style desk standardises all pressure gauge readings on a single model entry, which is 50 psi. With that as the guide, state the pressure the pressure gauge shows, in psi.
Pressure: 1175 psi
